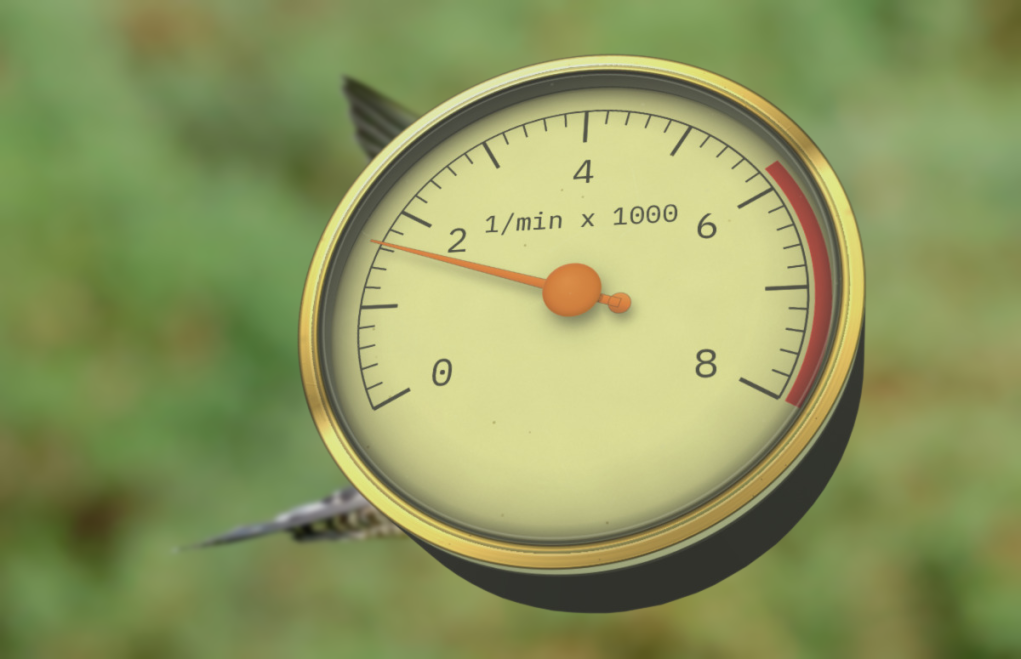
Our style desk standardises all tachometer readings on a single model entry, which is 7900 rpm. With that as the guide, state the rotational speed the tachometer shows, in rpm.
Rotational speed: 1600 rpm
